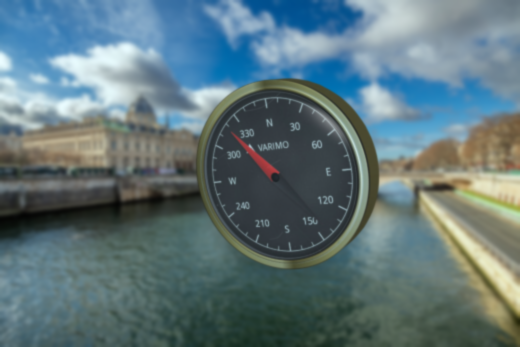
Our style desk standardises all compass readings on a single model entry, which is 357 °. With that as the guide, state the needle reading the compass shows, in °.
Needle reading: 320 °
